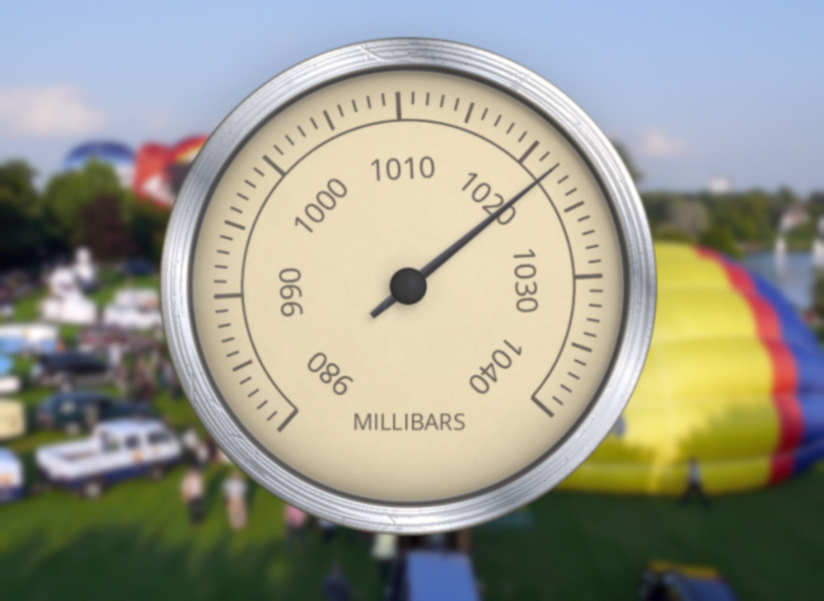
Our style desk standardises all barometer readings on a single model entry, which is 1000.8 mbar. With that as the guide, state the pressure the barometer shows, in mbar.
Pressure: 1022 mbar
